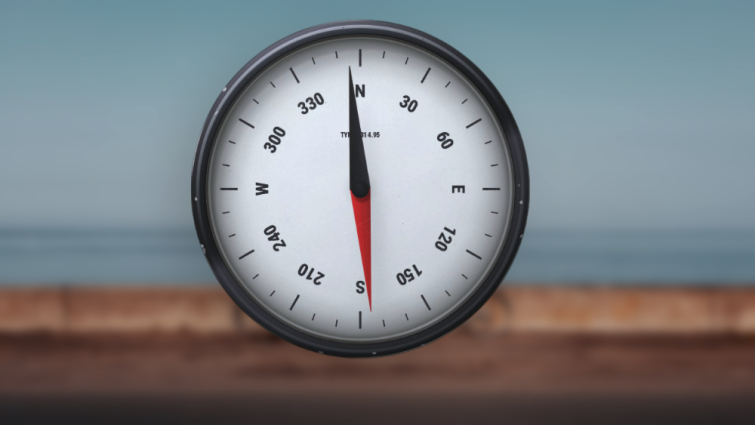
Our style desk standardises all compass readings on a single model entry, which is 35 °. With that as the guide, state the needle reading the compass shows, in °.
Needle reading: 175 °
